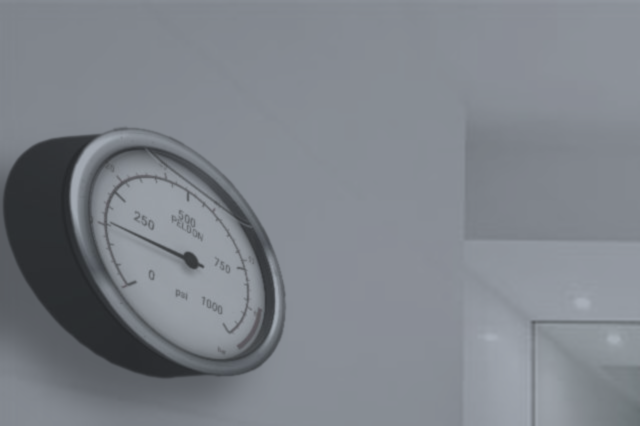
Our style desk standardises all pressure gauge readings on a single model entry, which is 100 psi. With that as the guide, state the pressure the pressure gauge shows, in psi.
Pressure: 150 psi
